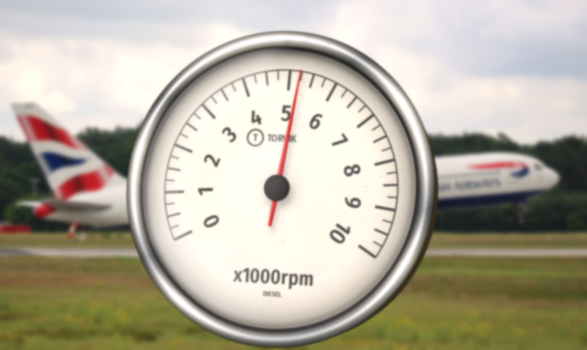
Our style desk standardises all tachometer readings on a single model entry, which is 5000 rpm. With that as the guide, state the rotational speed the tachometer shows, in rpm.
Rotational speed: 5250 rpm
